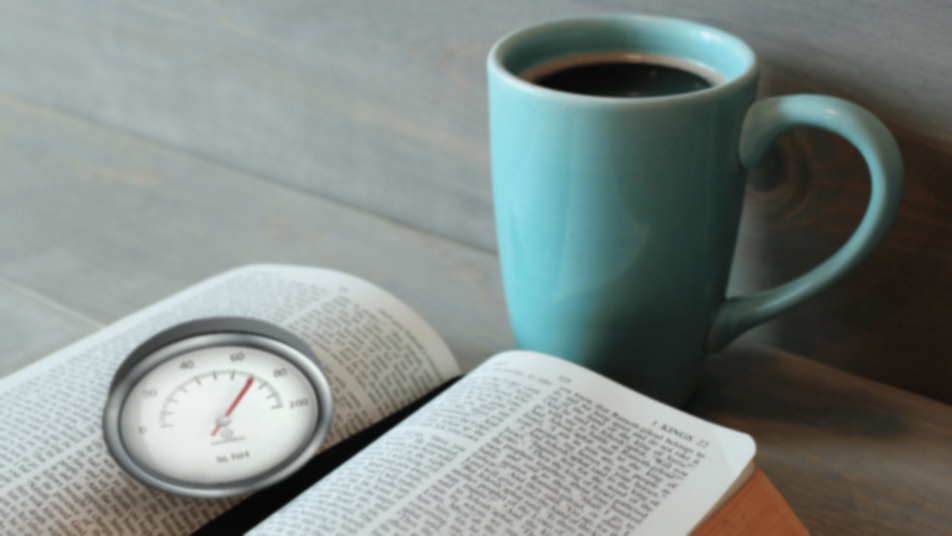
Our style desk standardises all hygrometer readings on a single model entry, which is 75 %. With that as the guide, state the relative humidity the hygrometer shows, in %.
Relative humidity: 70 %
